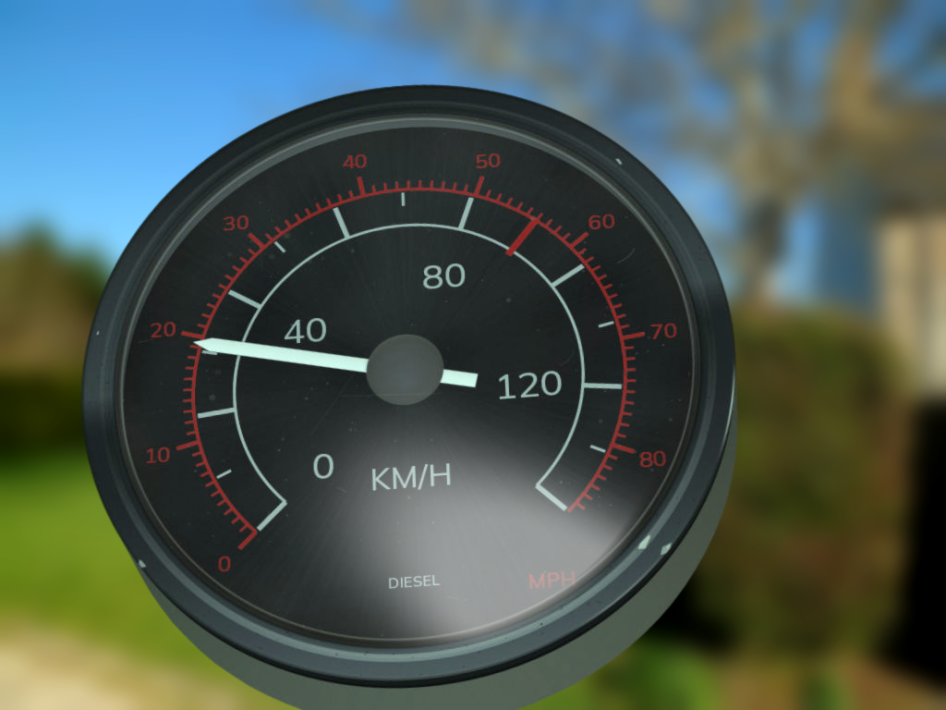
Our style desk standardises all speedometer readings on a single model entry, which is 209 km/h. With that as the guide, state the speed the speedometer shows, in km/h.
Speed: 30 km/h
